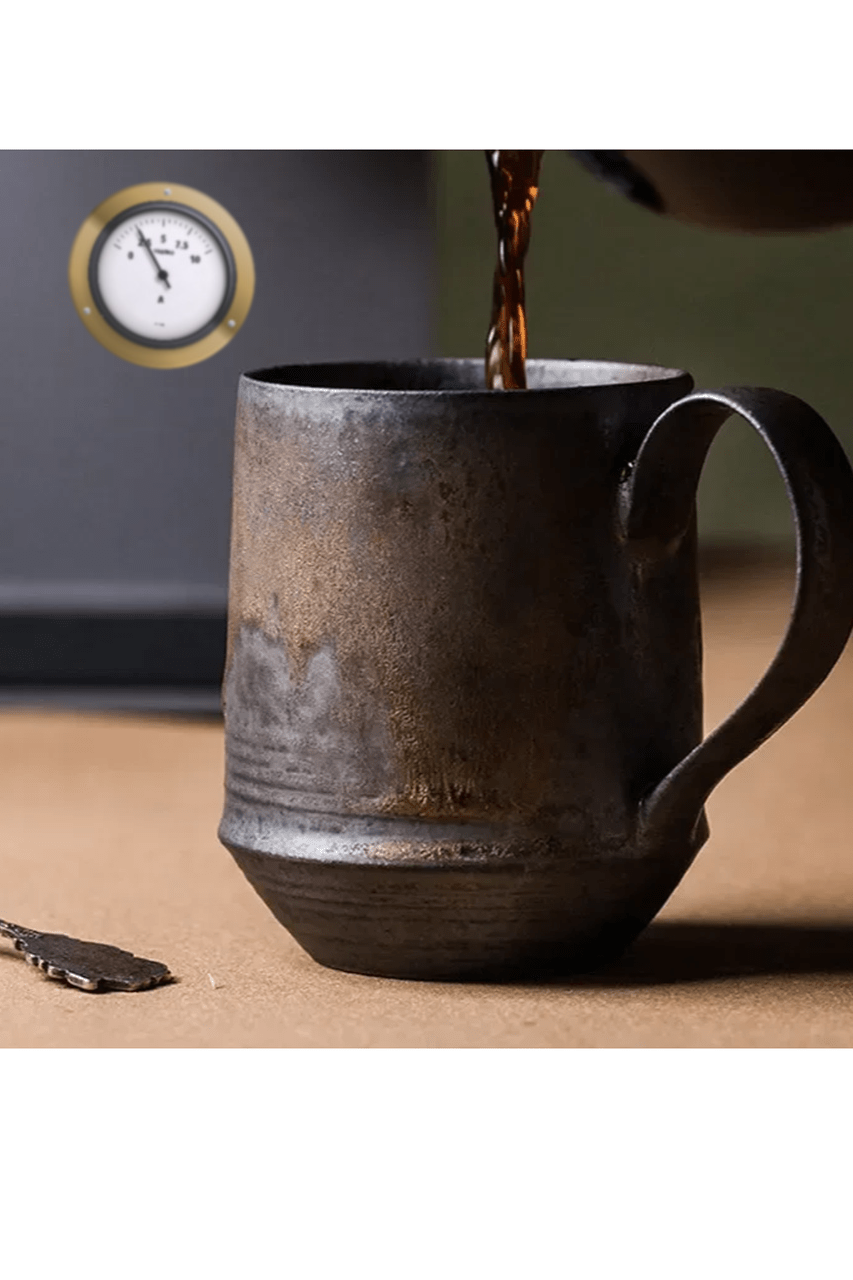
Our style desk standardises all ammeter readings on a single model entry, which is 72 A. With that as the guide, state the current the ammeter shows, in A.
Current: 2.5 A
